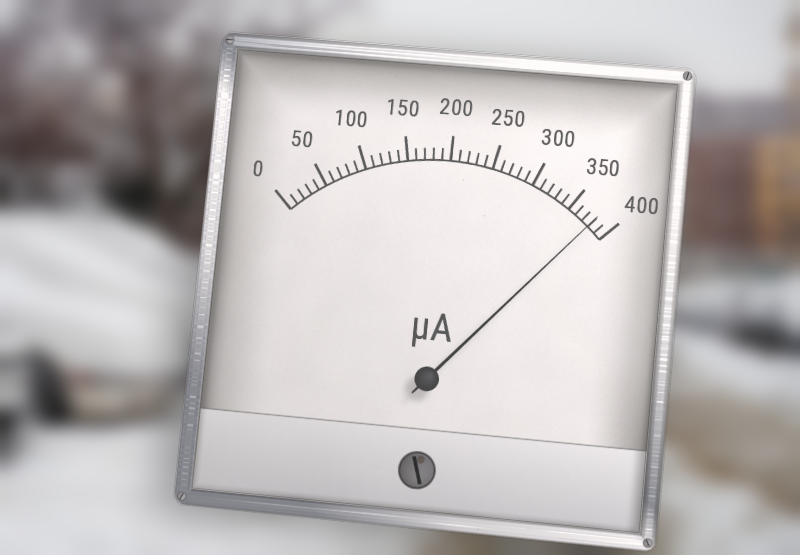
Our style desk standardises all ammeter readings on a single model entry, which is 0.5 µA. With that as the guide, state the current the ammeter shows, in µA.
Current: 380 µA
